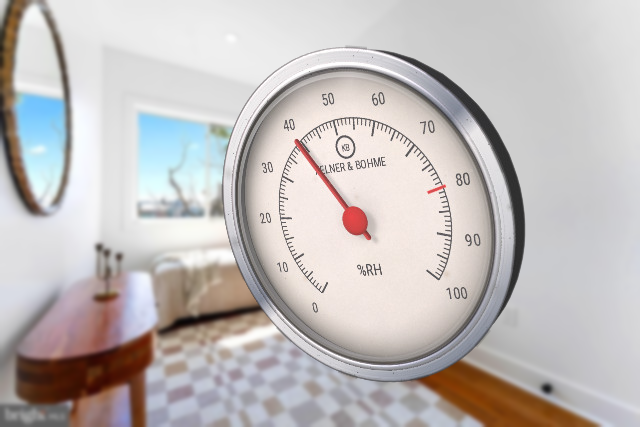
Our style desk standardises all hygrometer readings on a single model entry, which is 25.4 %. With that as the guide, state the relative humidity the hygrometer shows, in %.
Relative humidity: 40 %
